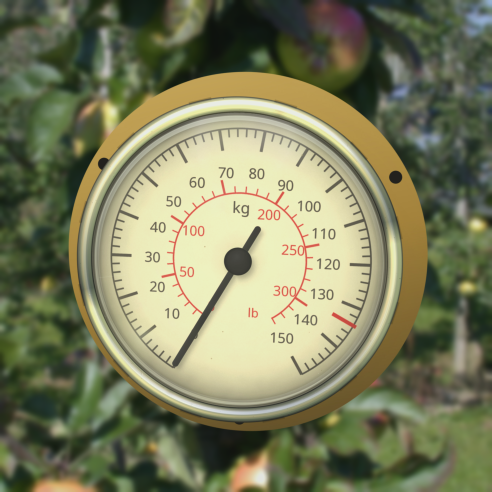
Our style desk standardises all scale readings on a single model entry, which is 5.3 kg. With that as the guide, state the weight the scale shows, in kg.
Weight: 0 kg
